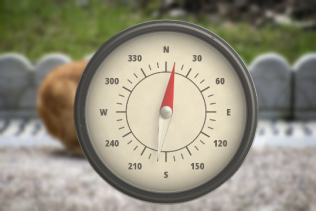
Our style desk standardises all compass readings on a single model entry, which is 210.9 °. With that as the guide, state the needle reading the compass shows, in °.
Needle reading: 10 °
